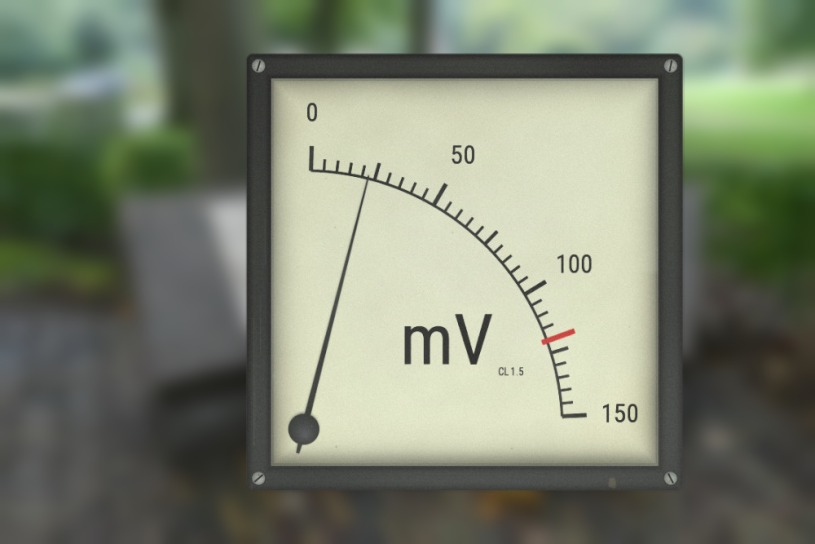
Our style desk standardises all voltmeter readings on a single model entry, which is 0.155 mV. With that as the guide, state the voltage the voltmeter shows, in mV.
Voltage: 22.5 mV
